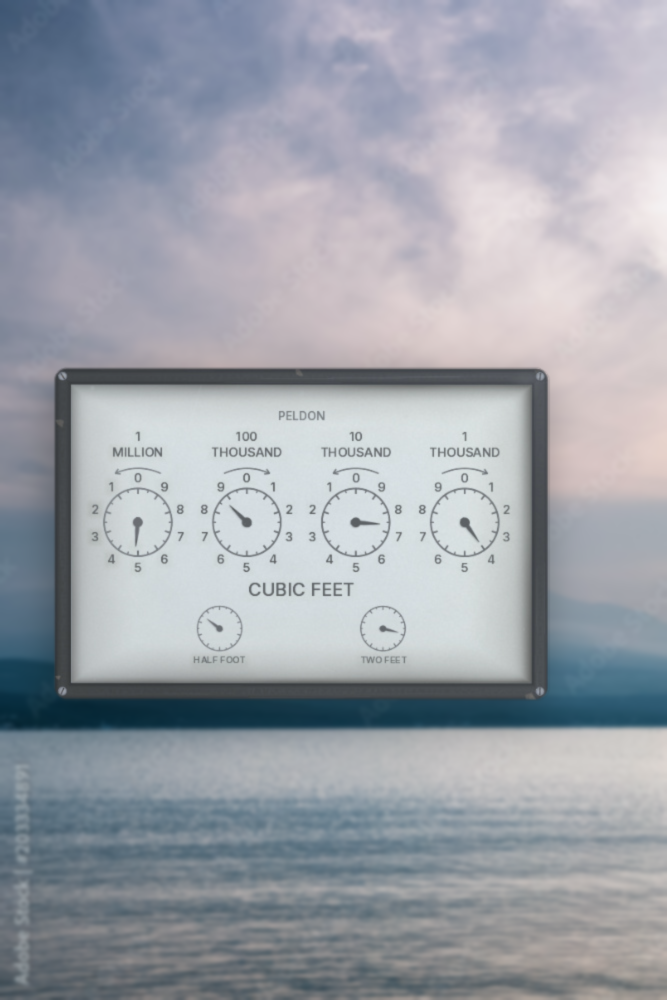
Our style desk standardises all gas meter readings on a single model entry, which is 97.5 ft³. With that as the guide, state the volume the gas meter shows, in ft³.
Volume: 487400 ft³
